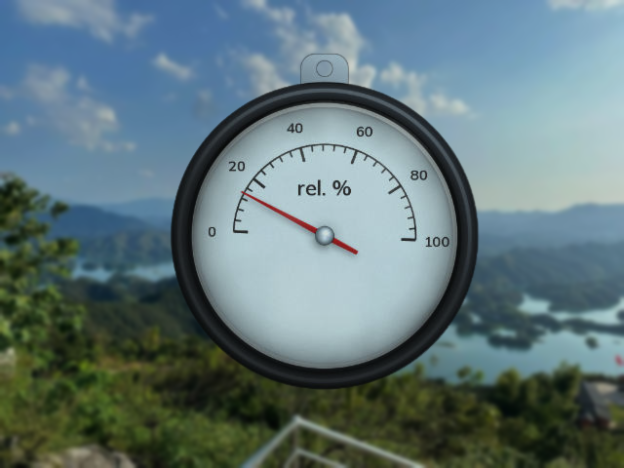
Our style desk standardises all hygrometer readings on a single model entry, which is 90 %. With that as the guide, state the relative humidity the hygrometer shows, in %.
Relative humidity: 14 %
